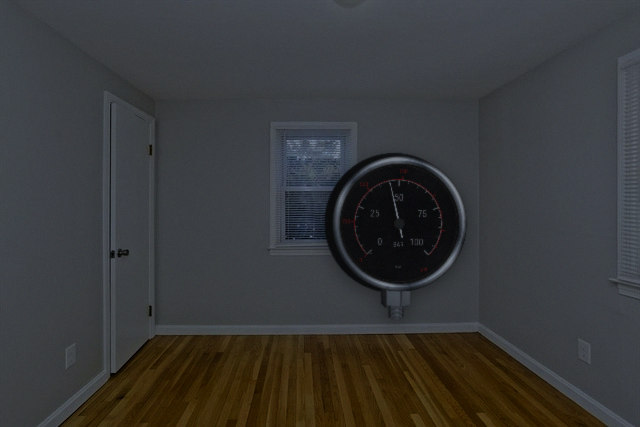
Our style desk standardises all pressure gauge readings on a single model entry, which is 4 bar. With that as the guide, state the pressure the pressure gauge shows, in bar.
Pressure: 45 bar
